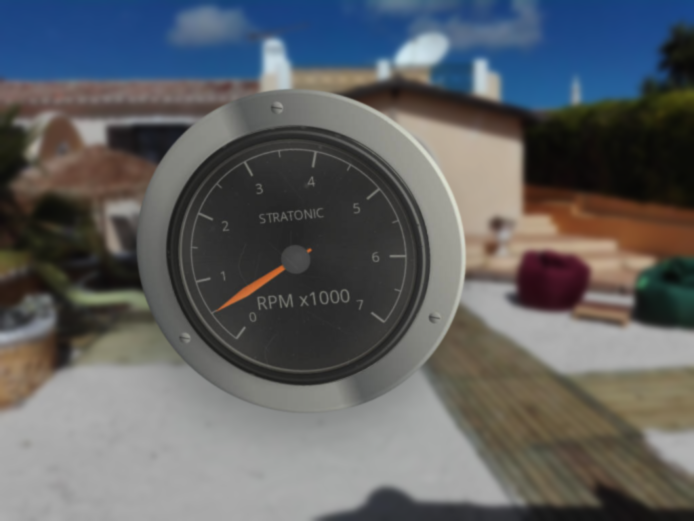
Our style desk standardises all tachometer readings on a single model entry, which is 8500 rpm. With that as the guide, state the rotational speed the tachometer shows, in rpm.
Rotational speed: 500 rpm
